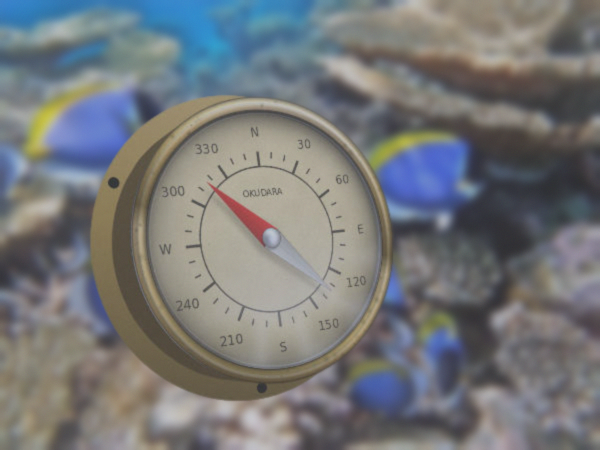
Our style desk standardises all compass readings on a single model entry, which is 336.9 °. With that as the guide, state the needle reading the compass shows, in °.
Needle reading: 315 °
